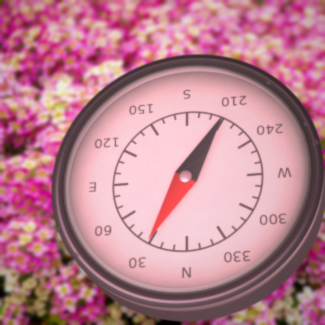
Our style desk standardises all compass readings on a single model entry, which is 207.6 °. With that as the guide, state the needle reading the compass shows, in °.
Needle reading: 30 °
